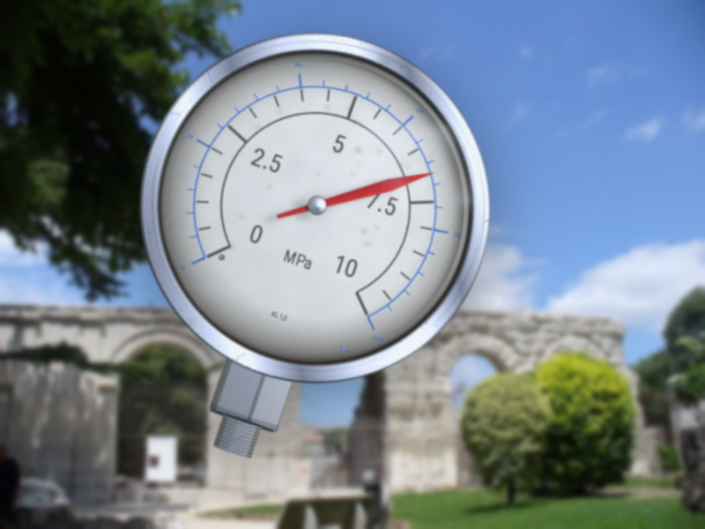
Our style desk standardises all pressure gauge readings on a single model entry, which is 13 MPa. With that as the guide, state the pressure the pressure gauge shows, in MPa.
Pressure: 7 MPa
